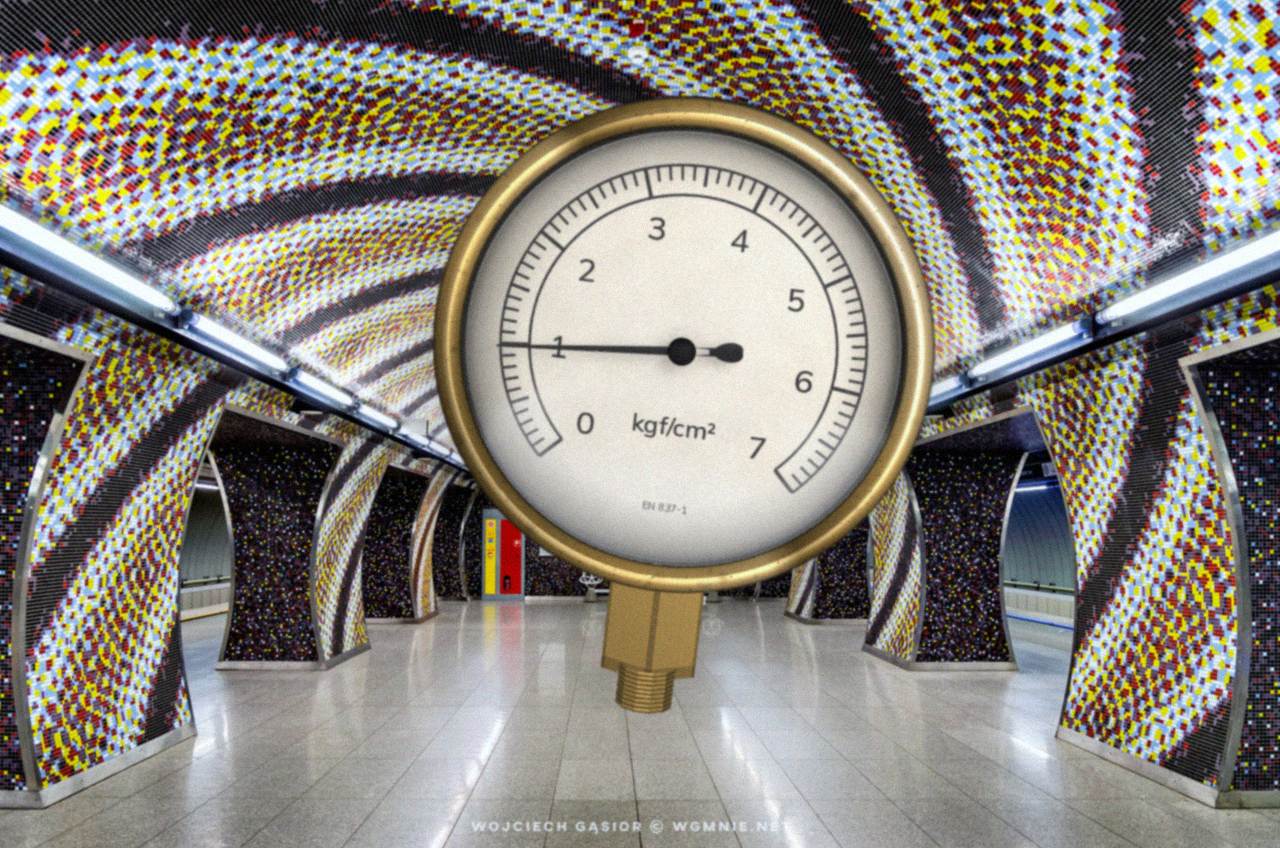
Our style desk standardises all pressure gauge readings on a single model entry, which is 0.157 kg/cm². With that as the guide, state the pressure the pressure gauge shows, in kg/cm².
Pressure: 1 kg/cm²
